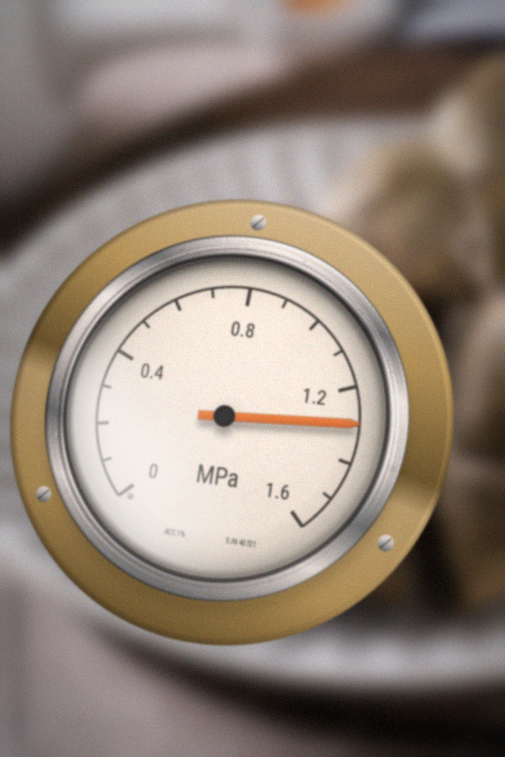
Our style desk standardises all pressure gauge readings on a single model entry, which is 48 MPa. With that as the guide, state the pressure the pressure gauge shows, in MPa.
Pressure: 1.3 MPa
